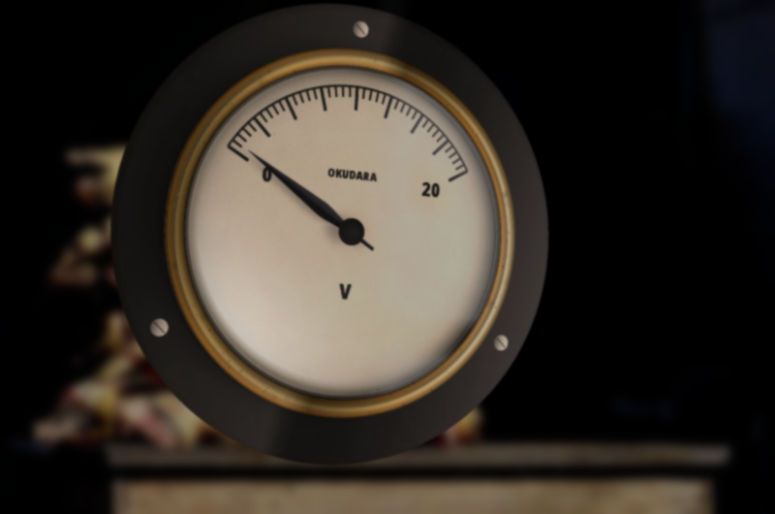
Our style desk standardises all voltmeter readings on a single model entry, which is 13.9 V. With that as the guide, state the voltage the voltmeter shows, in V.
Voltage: 0.5 V
